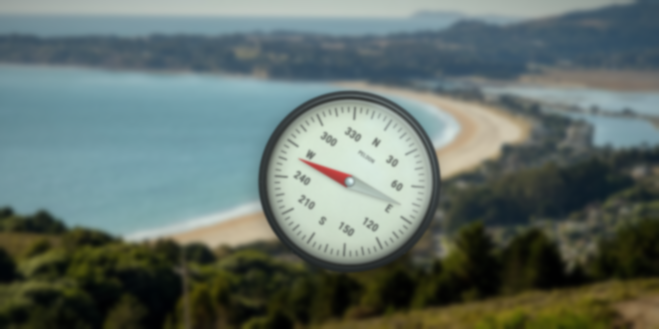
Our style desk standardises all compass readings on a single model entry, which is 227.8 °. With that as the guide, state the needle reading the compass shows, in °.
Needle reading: 260 °
